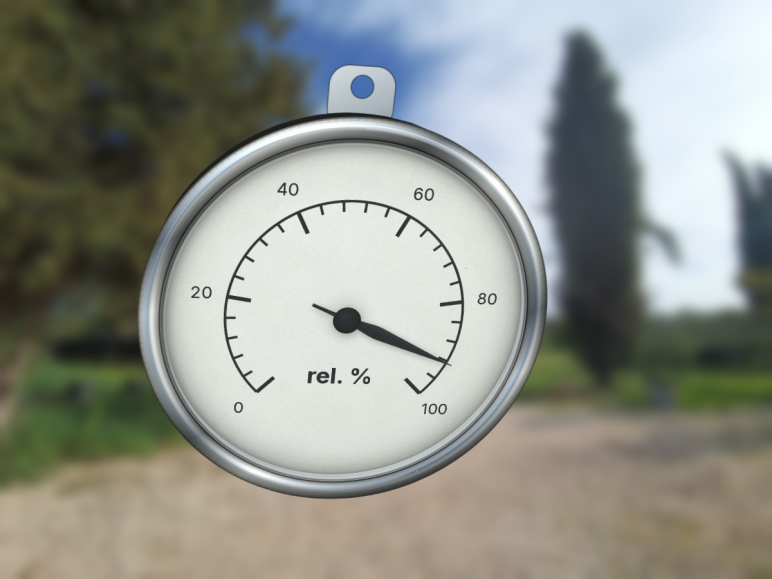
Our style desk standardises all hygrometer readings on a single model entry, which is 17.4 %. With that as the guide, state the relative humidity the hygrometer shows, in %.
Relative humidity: 92 %
